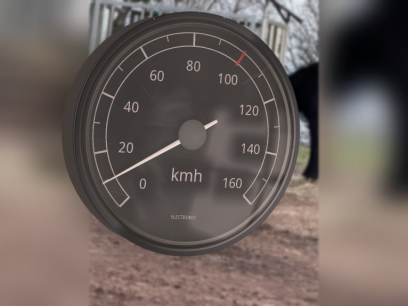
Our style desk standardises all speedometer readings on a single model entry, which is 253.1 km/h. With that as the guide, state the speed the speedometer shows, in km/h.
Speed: 10 km/h
